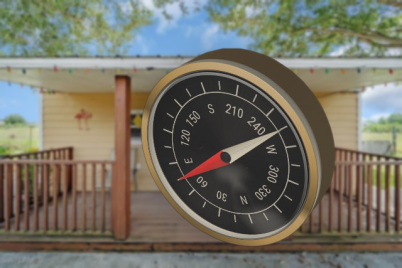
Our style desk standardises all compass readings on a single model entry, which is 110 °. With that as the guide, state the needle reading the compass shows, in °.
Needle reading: 75 °
